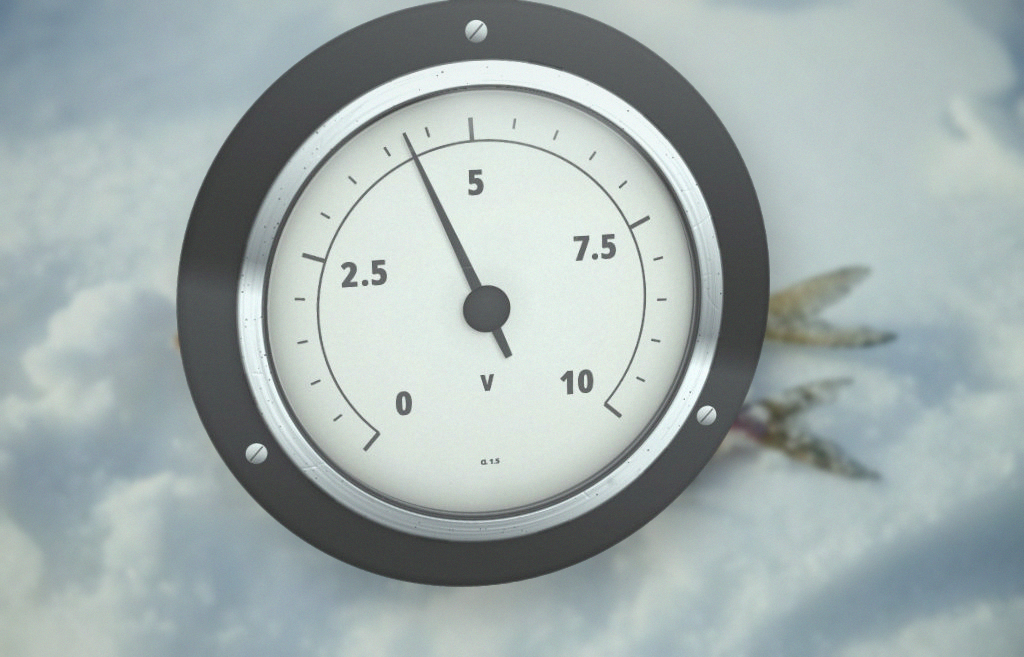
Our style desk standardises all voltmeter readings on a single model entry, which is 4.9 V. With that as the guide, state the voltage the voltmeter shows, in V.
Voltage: 4.25 V
